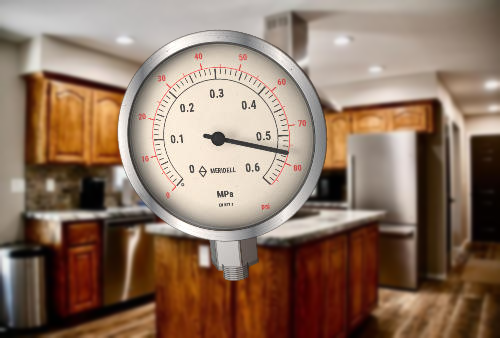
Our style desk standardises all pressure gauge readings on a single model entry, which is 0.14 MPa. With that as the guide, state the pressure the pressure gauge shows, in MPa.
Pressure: 0.53 MPa
